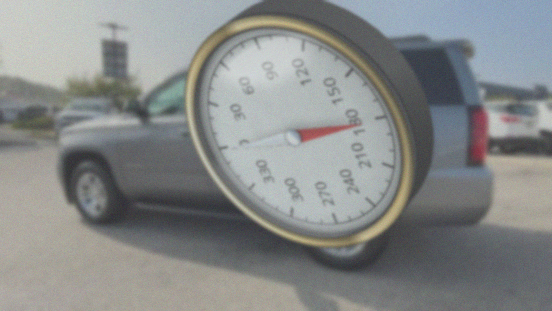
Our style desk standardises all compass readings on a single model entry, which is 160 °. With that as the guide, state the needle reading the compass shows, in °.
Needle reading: 180 °
